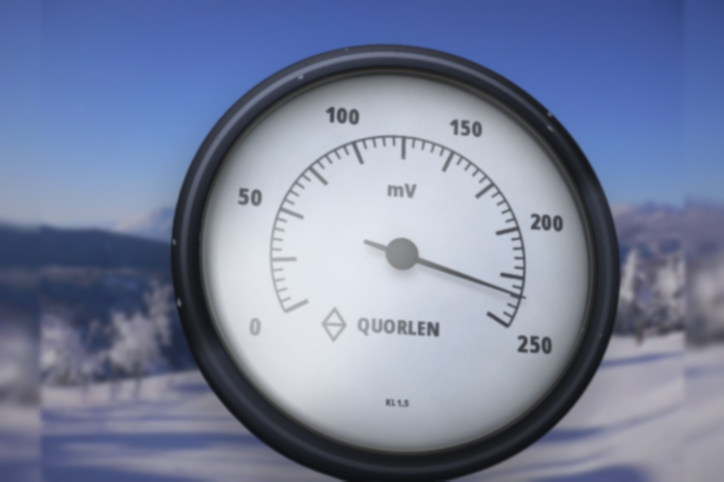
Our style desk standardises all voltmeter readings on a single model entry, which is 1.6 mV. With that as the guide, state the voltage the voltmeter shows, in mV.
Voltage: 235 mV
